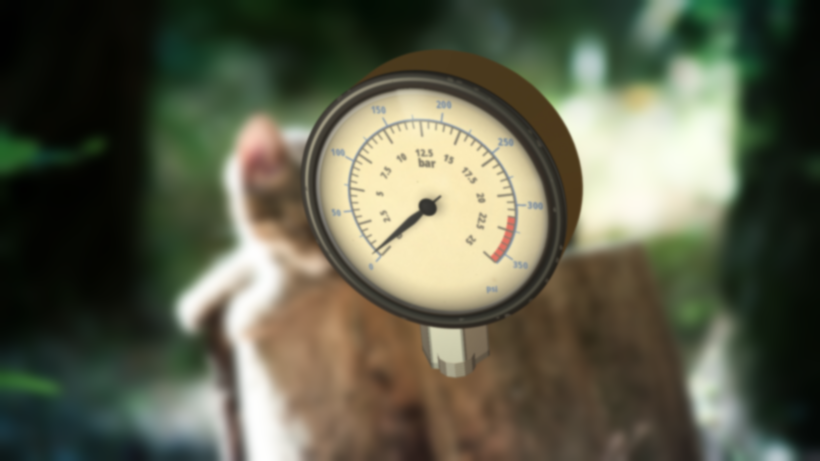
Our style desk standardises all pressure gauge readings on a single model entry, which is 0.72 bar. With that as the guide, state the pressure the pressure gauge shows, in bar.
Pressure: 0.5 bar
